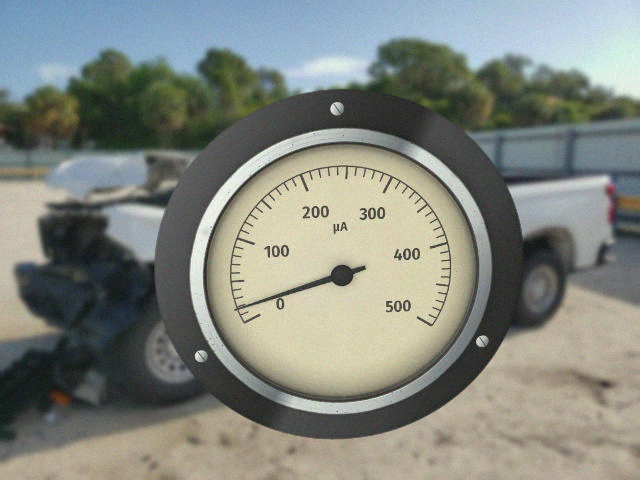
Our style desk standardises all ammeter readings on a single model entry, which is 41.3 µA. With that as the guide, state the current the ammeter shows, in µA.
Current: 20 µA
